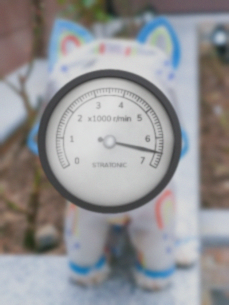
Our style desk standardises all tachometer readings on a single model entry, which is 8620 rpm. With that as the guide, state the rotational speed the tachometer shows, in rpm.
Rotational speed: 6500 rpm
